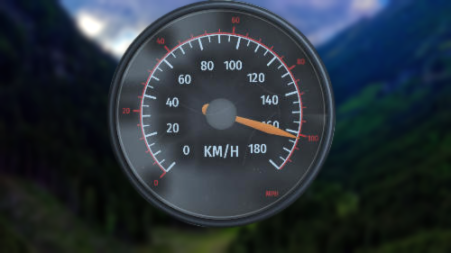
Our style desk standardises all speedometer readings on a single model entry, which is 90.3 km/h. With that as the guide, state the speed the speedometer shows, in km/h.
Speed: 162.5 km/h
